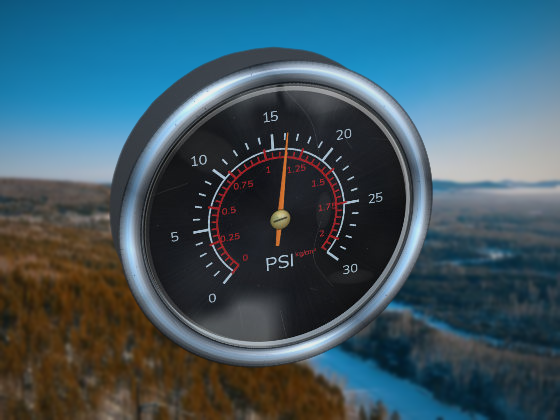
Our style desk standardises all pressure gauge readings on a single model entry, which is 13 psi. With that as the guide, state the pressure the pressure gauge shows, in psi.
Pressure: 16 psi
